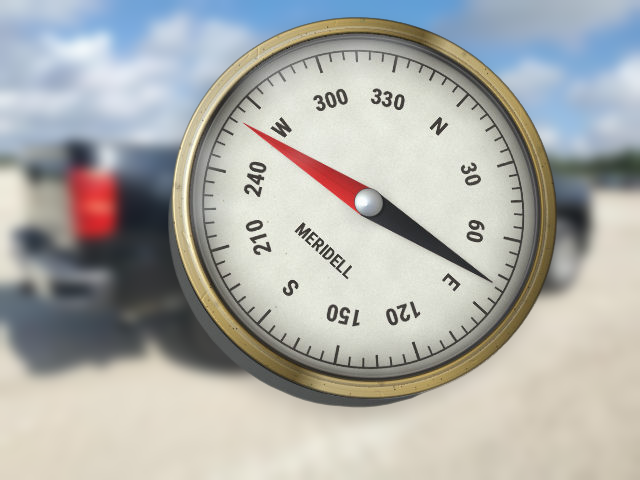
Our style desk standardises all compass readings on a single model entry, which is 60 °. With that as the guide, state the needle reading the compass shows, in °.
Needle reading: 260 °
